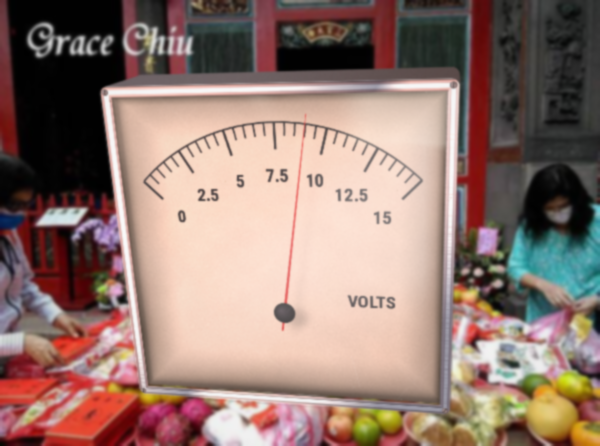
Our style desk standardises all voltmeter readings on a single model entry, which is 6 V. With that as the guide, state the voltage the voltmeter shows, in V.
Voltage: 9 V
